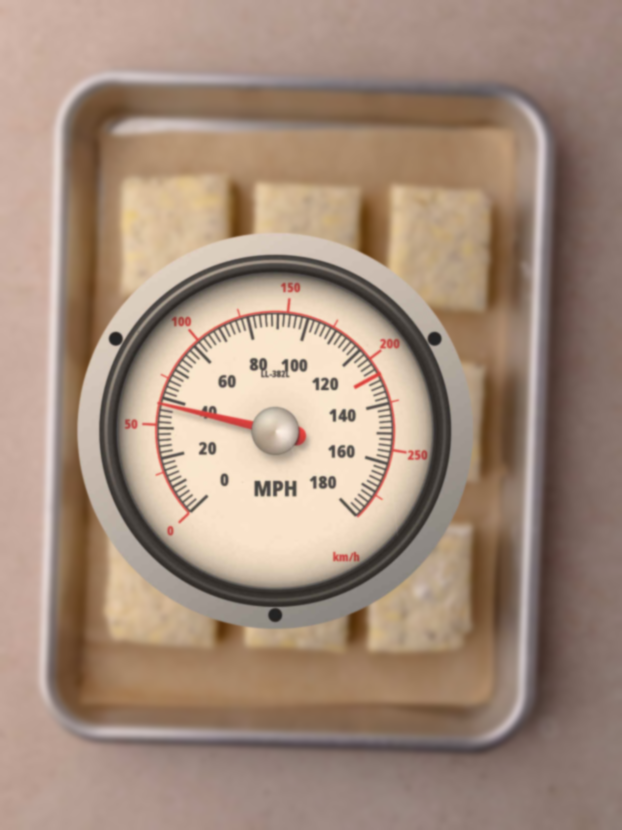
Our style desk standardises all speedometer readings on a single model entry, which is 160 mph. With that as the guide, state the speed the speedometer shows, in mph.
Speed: 38 mph
